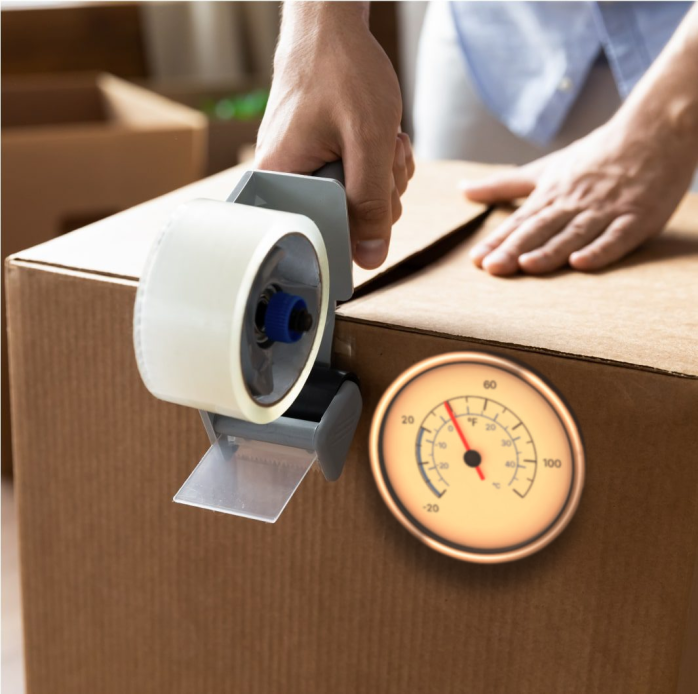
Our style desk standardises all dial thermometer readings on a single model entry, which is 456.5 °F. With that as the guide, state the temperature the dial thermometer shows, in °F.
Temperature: 40 °F
